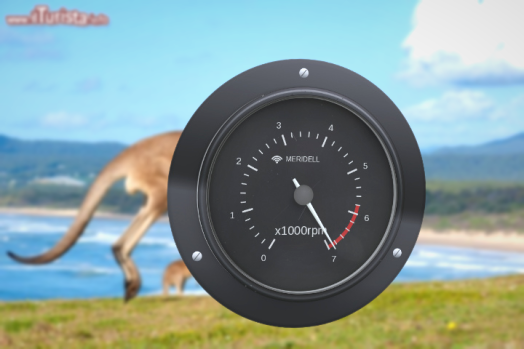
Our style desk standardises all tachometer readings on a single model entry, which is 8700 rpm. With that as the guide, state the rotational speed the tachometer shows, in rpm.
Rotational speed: 6900 rpm
